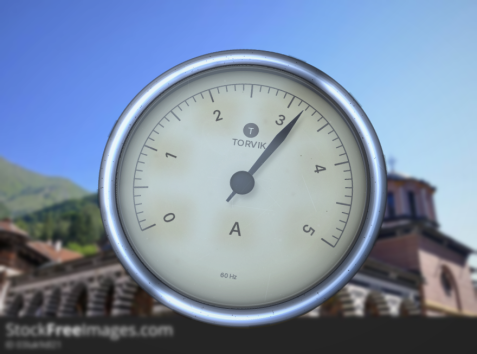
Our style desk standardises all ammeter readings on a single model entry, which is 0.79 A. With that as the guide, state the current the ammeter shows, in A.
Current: 3.2 A
